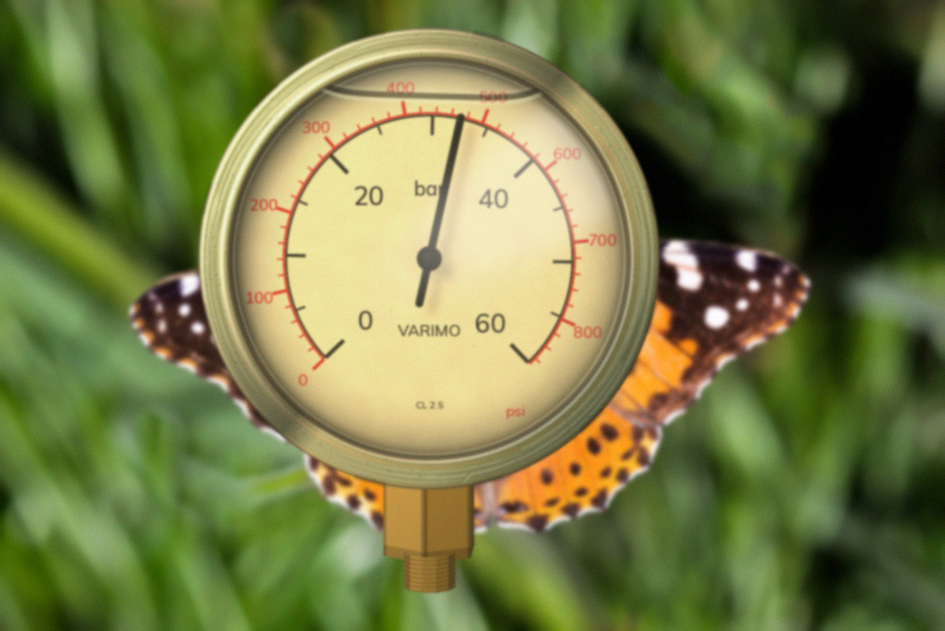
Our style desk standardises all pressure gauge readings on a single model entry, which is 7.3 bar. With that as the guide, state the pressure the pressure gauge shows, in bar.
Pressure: 32.5 bar
